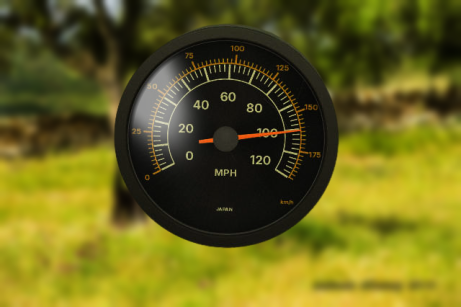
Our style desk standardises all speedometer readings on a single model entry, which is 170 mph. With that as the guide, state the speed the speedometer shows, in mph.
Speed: 100 mph
